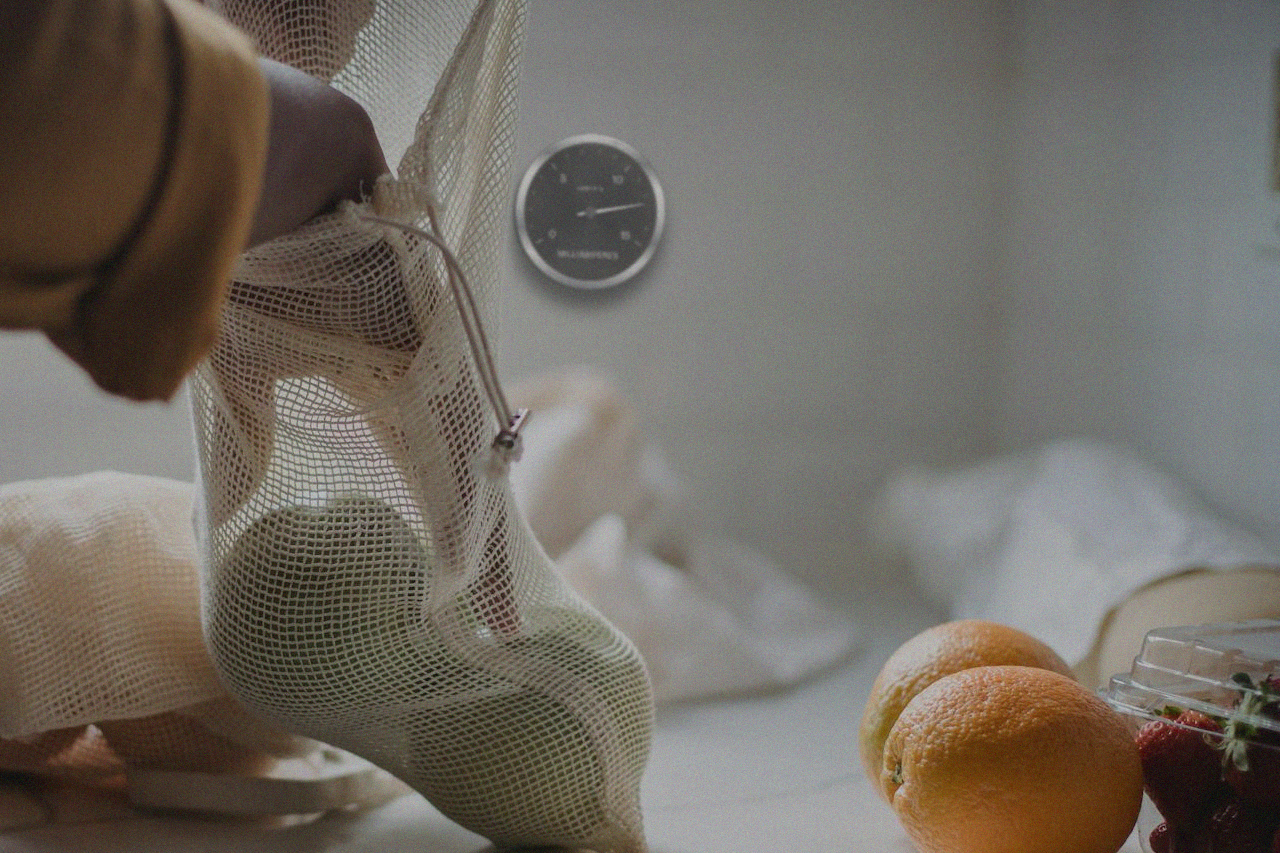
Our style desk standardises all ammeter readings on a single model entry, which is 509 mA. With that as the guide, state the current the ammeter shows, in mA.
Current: 12.5 mA
